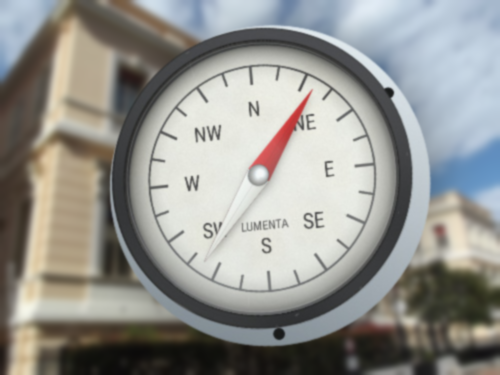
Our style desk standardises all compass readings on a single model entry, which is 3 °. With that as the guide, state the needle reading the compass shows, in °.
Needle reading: 37.5 °
